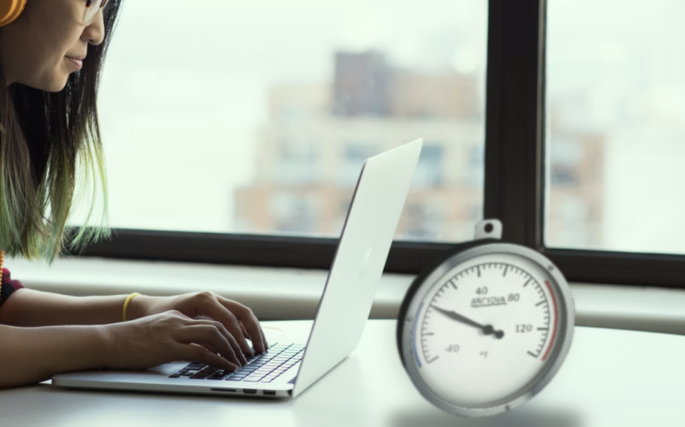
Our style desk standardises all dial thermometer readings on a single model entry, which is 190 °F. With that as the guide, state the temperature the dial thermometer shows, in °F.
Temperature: 0 °F
